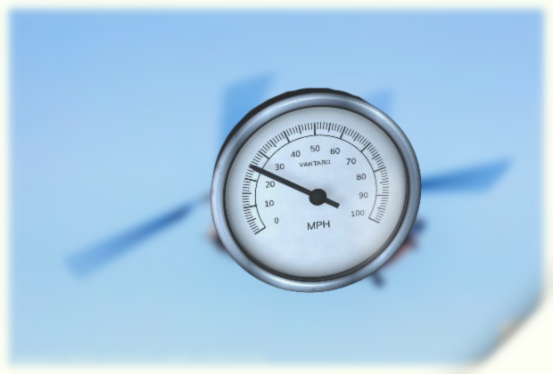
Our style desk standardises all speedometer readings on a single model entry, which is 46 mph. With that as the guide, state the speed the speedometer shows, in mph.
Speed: 25 mph
